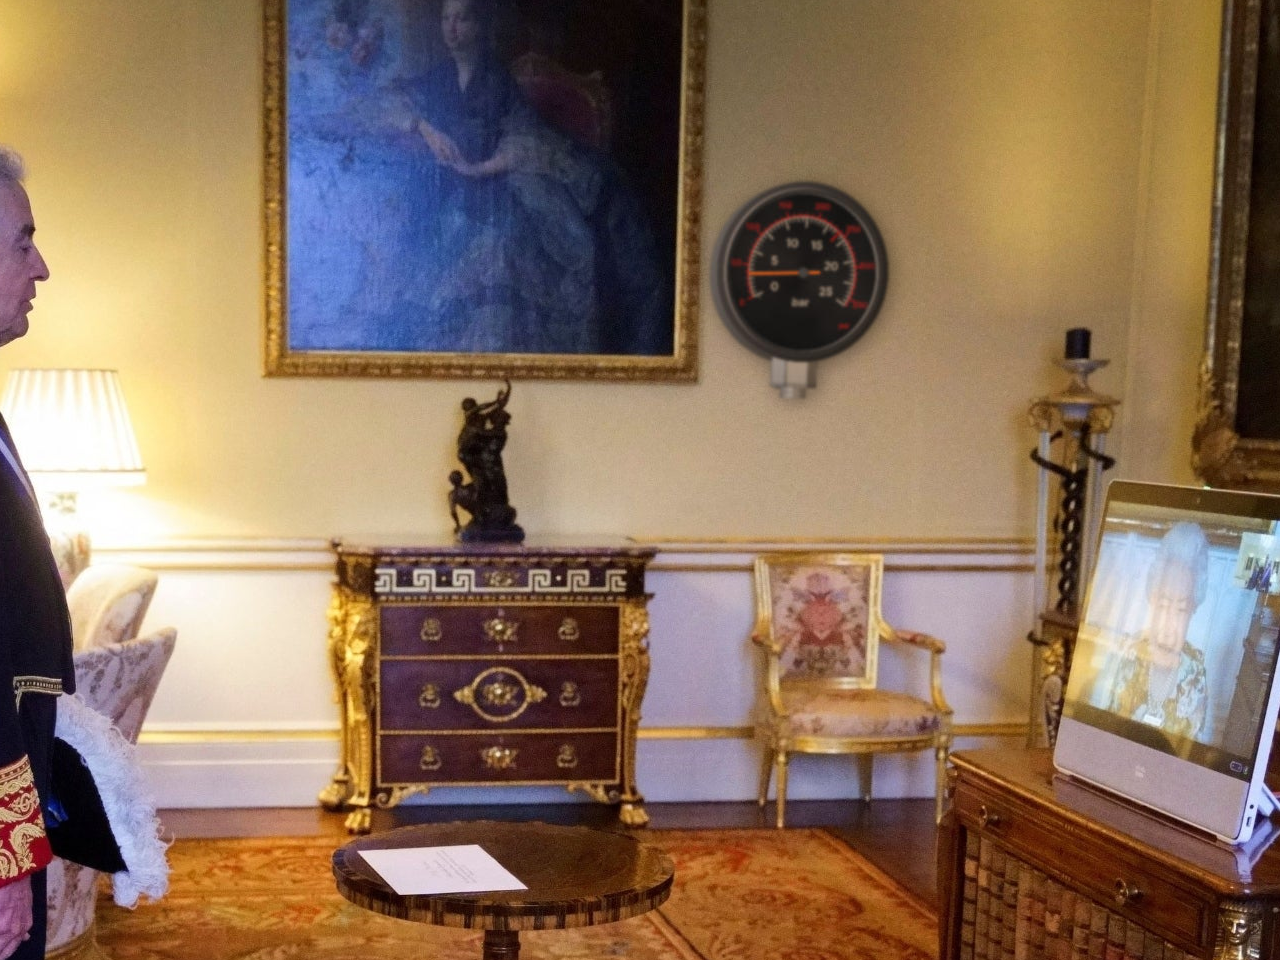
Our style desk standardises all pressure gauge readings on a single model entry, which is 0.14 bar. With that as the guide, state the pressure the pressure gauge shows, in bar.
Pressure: 2.5 bar
